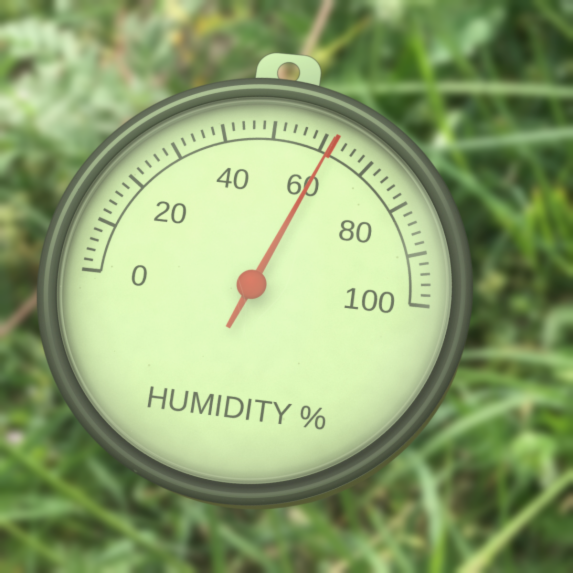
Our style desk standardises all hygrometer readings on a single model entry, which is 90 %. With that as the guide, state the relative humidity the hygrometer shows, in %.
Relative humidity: 62 %
